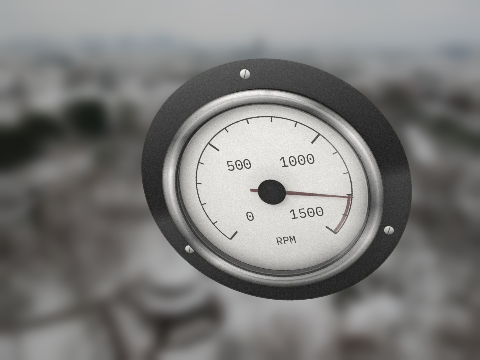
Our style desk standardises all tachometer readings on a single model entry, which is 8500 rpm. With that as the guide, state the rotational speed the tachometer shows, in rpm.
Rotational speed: 1300 rpm
